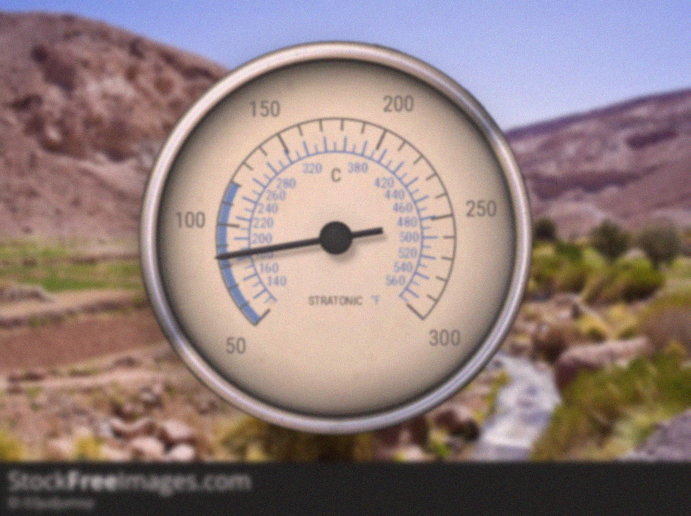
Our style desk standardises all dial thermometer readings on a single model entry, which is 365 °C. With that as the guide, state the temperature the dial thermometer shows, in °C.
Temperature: 85 °C
